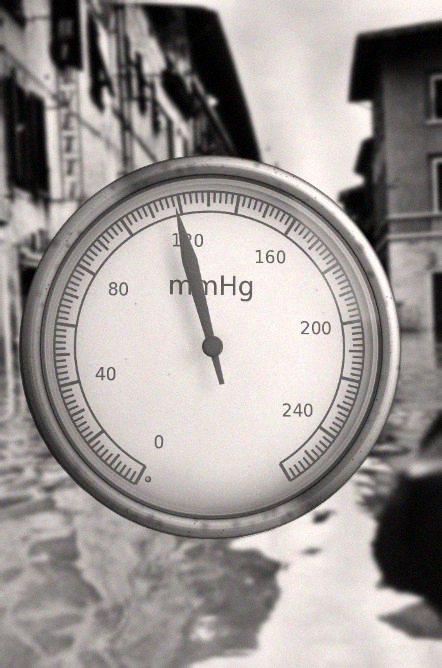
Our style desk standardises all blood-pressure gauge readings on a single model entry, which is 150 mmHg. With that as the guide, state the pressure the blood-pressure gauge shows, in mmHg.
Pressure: 118 mmHg
